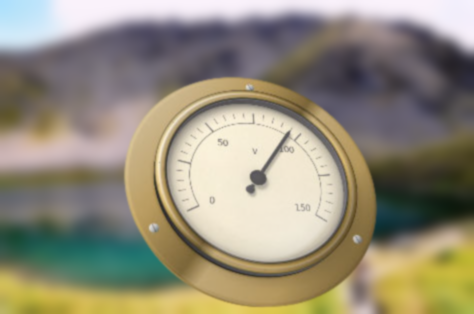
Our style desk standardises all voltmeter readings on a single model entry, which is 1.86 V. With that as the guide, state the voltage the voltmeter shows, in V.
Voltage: 95 V
